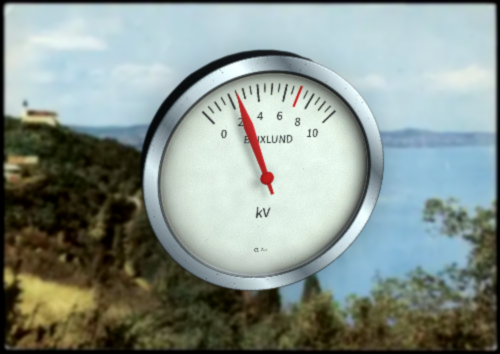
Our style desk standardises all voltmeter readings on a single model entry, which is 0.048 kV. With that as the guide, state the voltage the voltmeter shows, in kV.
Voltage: 2.5 kV
